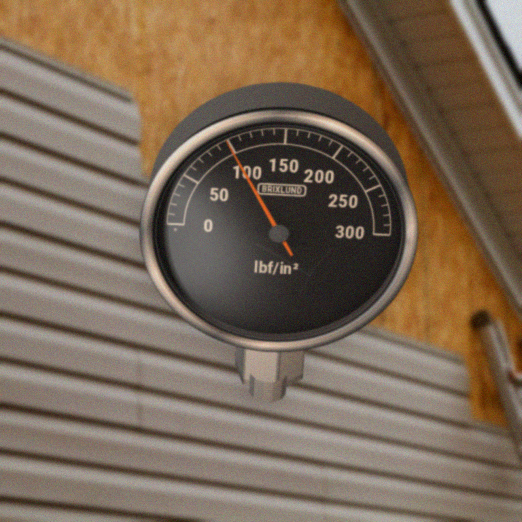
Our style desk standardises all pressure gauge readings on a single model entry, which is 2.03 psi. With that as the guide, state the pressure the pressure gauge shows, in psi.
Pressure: 100 psi
